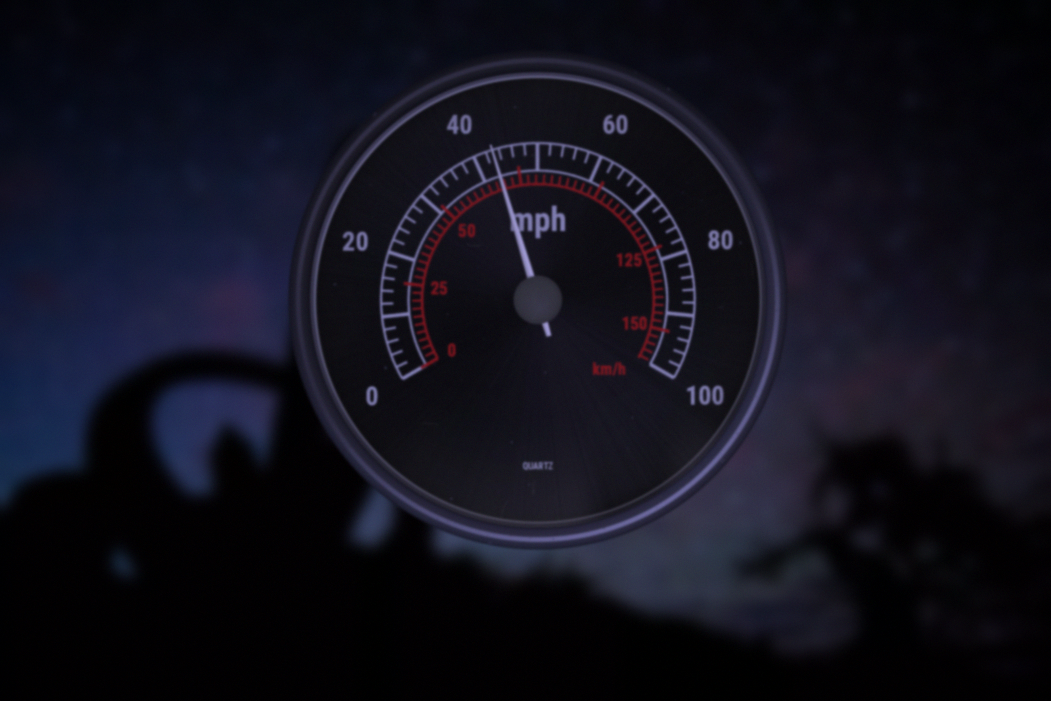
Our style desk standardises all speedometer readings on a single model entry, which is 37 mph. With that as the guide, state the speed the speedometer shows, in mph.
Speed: 43 mph
